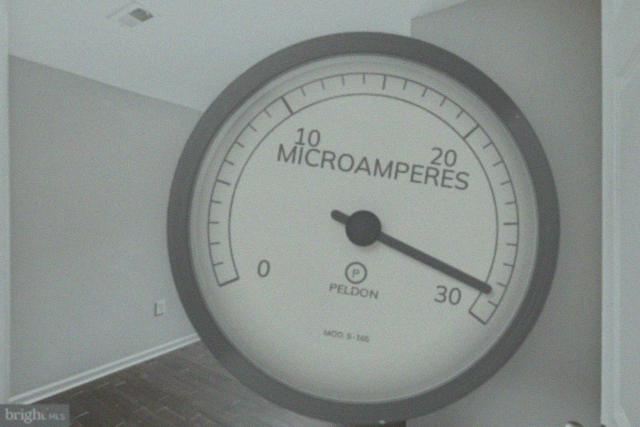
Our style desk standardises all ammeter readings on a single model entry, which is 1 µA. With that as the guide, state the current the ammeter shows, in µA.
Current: 28.5 µA
